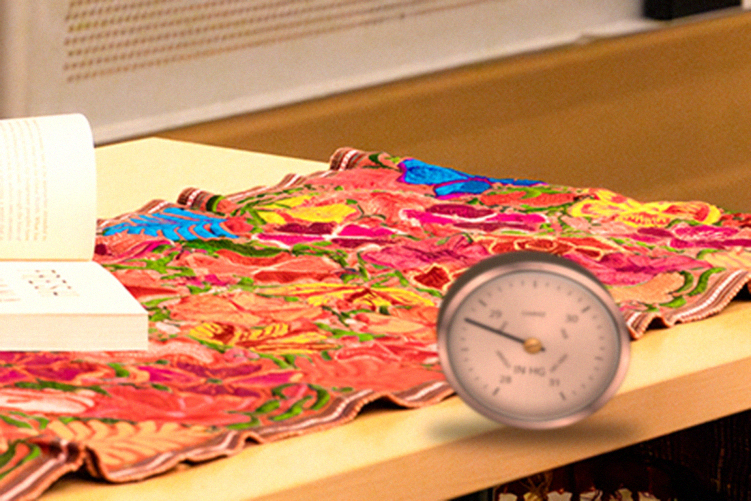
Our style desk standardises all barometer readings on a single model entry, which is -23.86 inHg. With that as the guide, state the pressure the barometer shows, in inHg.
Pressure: 28.8 inHg
